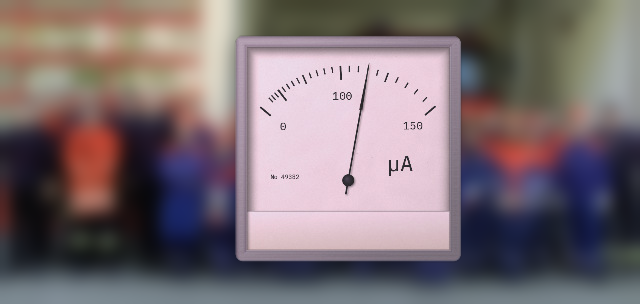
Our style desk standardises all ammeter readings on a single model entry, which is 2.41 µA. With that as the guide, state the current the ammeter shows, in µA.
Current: 115 µA
